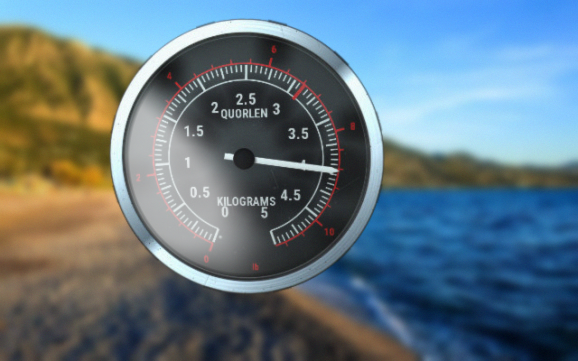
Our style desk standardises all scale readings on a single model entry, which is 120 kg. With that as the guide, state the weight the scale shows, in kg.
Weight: 4 kg
